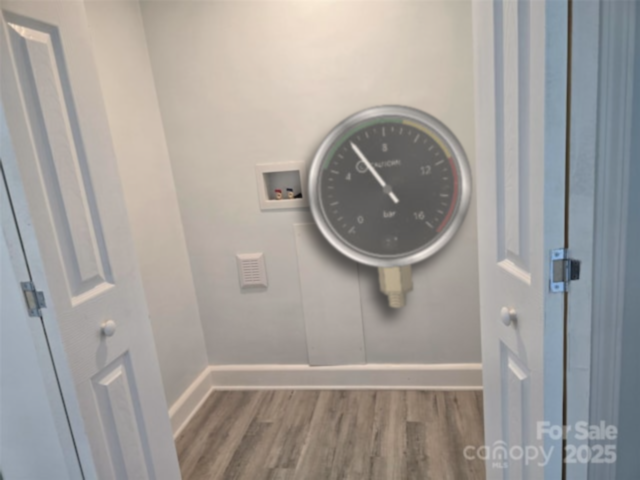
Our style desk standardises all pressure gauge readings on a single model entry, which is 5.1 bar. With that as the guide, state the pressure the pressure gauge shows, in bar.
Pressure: 6 bar
